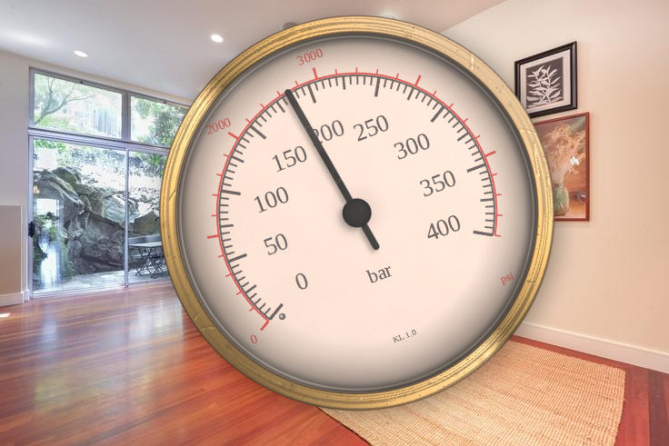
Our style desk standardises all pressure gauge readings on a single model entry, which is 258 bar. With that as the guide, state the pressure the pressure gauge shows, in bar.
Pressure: 185 bar
